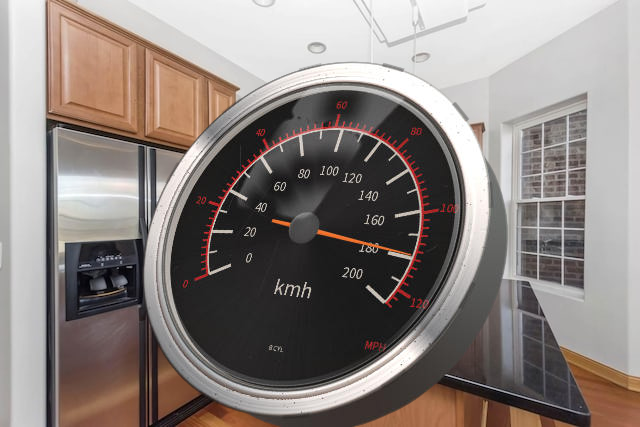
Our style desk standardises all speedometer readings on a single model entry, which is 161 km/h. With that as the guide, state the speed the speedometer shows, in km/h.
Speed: 180 km/h
